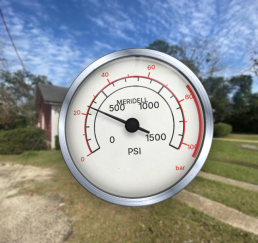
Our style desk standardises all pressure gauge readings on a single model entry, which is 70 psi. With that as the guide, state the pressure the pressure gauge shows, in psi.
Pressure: 350 psi
